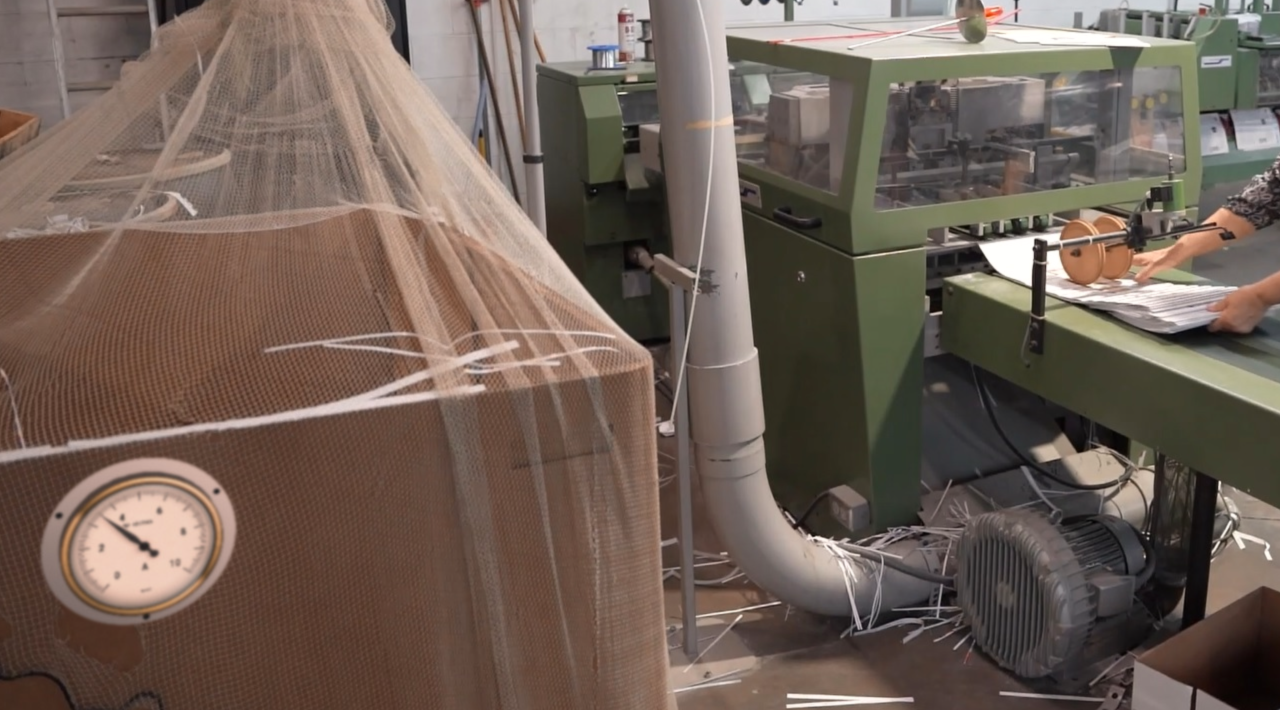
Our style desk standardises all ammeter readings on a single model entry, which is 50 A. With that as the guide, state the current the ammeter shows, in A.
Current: 3.5 A
